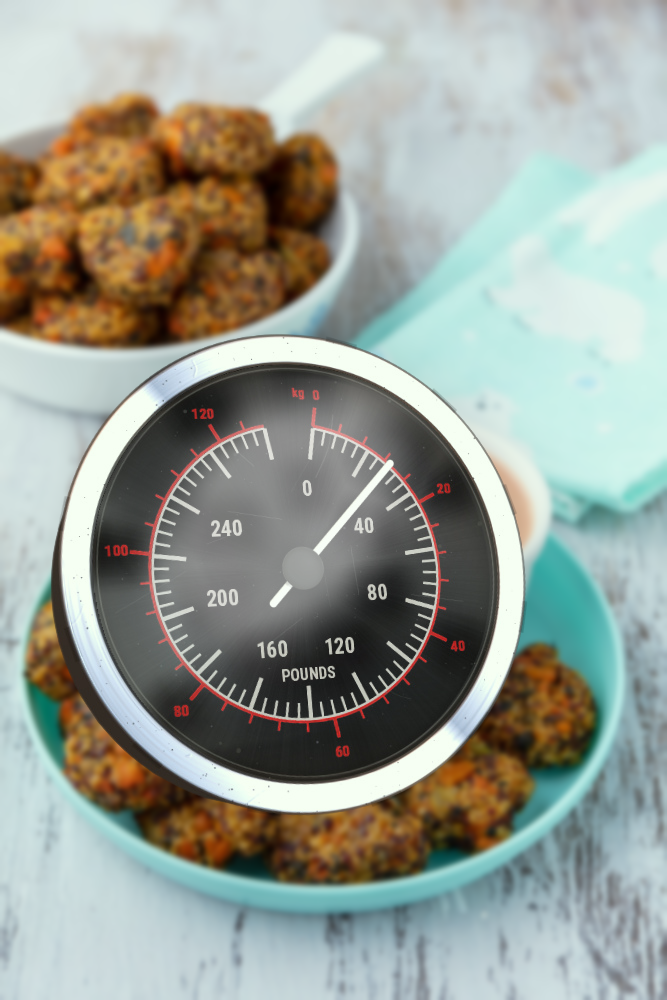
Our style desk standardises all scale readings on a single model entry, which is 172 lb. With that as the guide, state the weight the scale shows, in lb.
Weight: 28 lb
